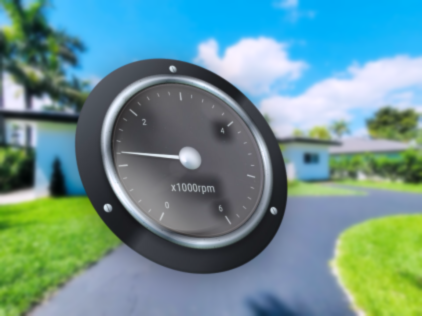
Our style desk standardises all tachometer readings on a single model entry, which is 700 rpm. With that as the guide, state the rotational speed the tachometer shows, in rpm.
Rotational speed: 1200 rpm
